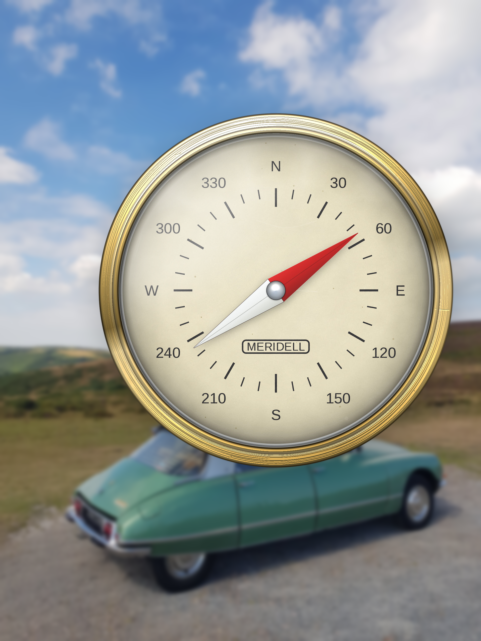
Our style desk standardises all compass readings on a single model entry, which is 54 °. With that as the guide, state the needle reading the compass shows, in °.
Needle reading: 55 °
